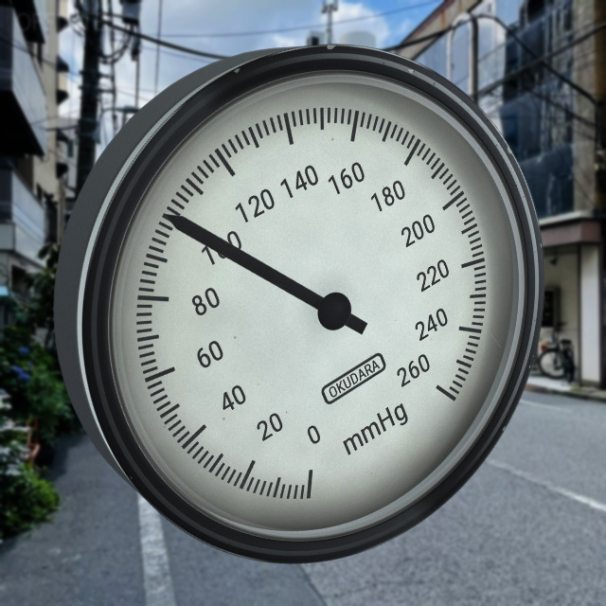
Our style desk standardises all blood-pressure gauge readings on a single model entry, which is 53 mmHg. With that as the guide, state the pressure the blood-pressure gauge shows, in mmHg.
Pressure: 100 mmHg
